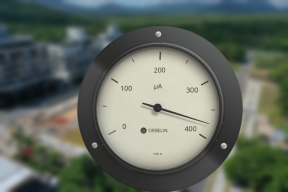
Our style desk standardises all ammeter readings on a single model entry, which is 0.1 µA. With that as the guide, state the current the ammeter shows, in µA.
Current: 375 µA
